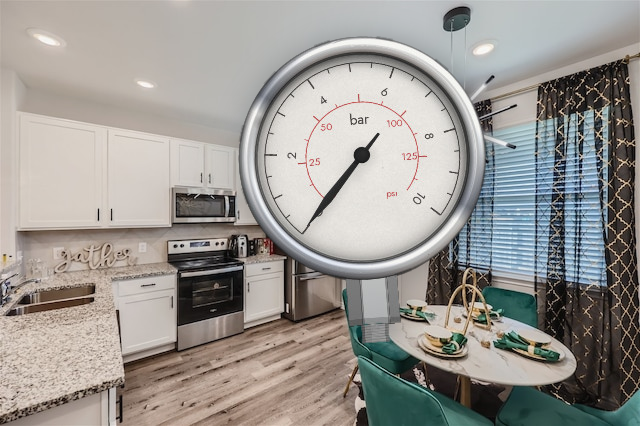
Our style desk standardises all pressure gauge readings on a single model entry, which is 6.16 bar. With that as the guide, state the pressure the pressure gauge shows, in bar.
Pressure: 0 bar
